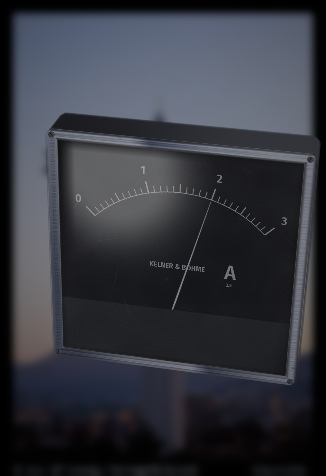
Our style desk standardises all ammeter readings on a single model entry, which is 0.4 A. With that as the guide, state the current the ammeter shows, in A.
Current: 2 A
